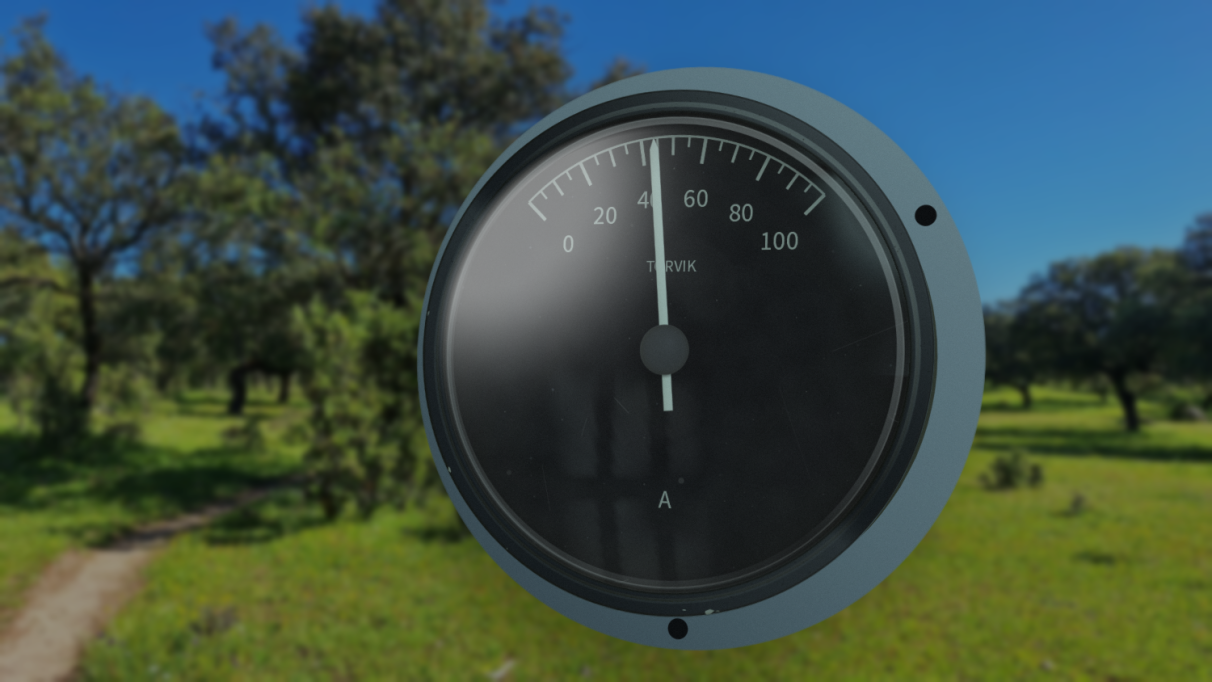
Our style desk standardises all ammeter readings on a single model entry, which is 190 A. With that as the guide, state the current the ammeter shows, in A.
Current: 45 A
